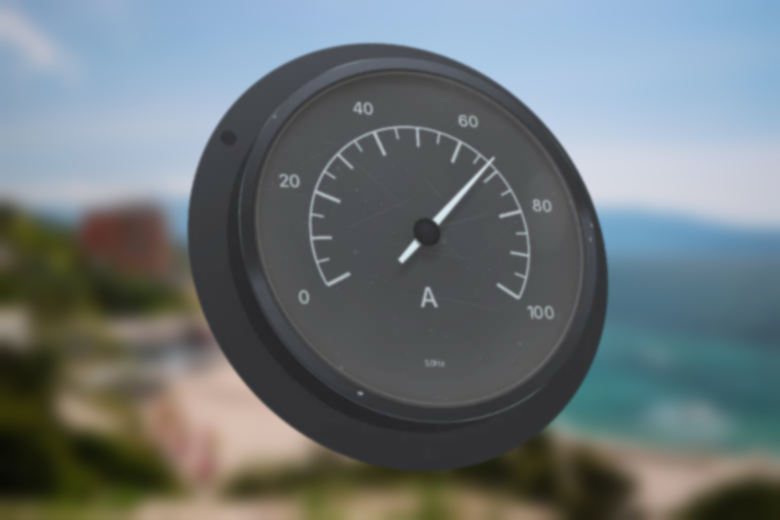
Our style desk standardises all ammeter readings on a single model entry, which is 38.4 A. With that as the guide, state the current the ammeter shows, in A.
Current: 67.5 A
